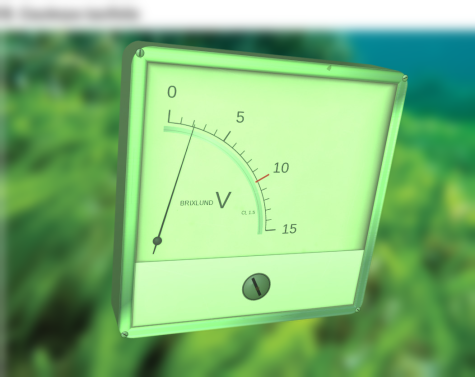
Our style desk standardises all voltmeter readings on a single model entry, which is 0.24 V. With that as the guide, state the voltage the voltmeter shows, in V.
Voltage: 2 V
